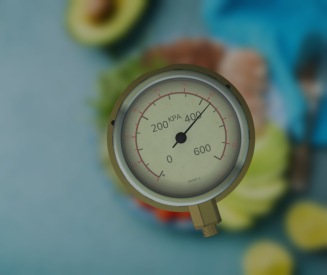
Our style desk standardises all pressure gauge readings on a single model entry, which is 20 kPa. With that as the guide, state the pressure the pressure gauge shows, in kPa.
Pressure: 425 kPa
